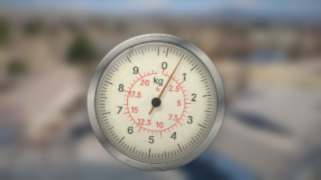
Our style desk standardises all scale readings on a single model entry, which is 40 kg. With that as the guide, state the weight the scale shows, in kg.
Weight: 0.5 kg
